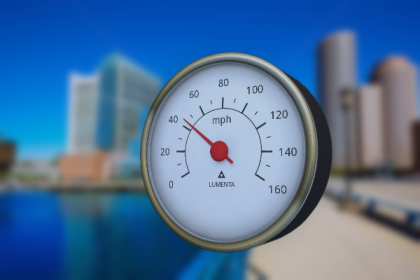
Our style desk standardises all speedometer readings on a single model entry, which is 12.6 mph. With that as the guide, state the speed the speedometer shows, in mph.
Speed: 45 mph
